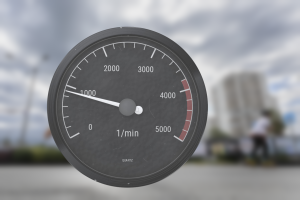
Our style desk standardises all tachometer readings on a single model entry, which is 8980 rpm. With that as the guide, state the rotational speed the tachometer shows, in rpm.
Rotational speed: 900 rpm
